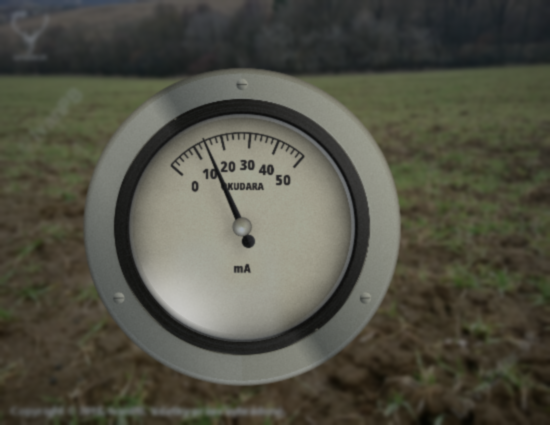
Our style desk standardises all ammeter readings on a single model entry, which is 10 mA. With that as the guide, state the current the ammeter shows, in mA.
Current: 14 mA
